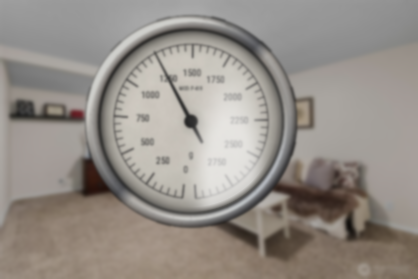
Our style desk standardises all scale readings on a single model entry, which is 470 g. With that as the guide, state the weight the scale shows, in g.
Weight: 1250 g
